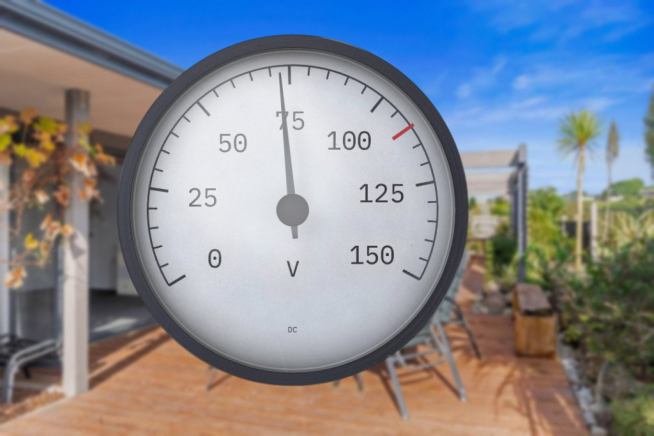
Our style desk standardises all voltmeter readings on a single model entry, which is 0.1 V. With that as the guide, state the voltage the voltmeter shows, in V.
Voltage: 72.5 V
